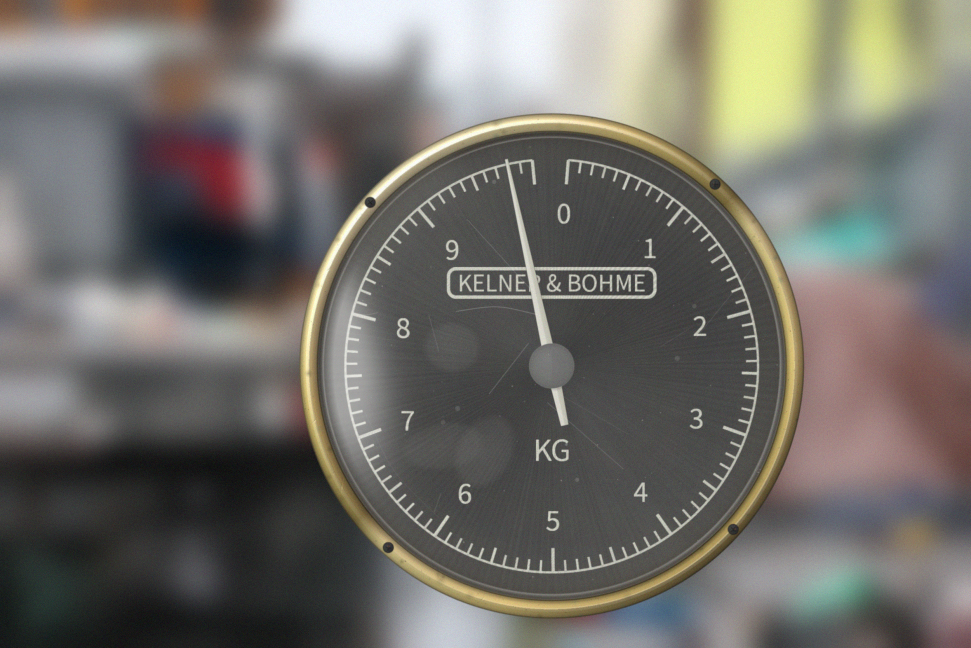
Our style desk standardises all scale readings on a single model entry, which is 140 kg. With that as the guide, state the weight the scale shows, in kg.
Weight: 9.8 kg
